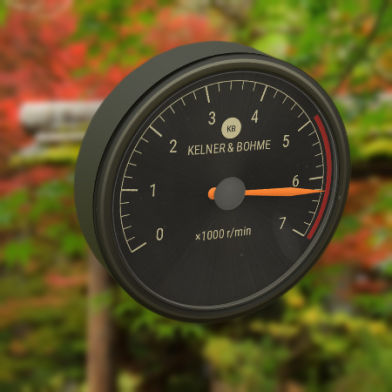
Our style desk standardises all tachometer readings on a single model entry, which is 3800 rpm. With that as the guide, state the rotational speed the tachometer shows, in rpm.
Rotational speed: 6200 rpm
